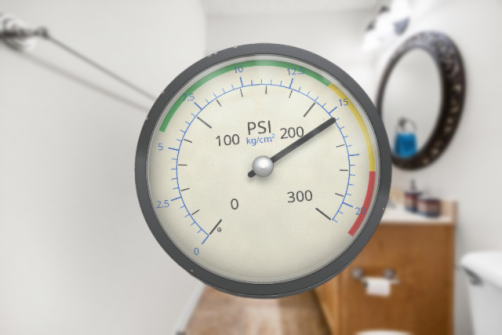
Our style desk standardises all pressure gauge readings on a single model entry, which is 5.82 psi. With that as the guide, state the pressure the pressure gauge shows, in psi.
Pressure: 220 psi
